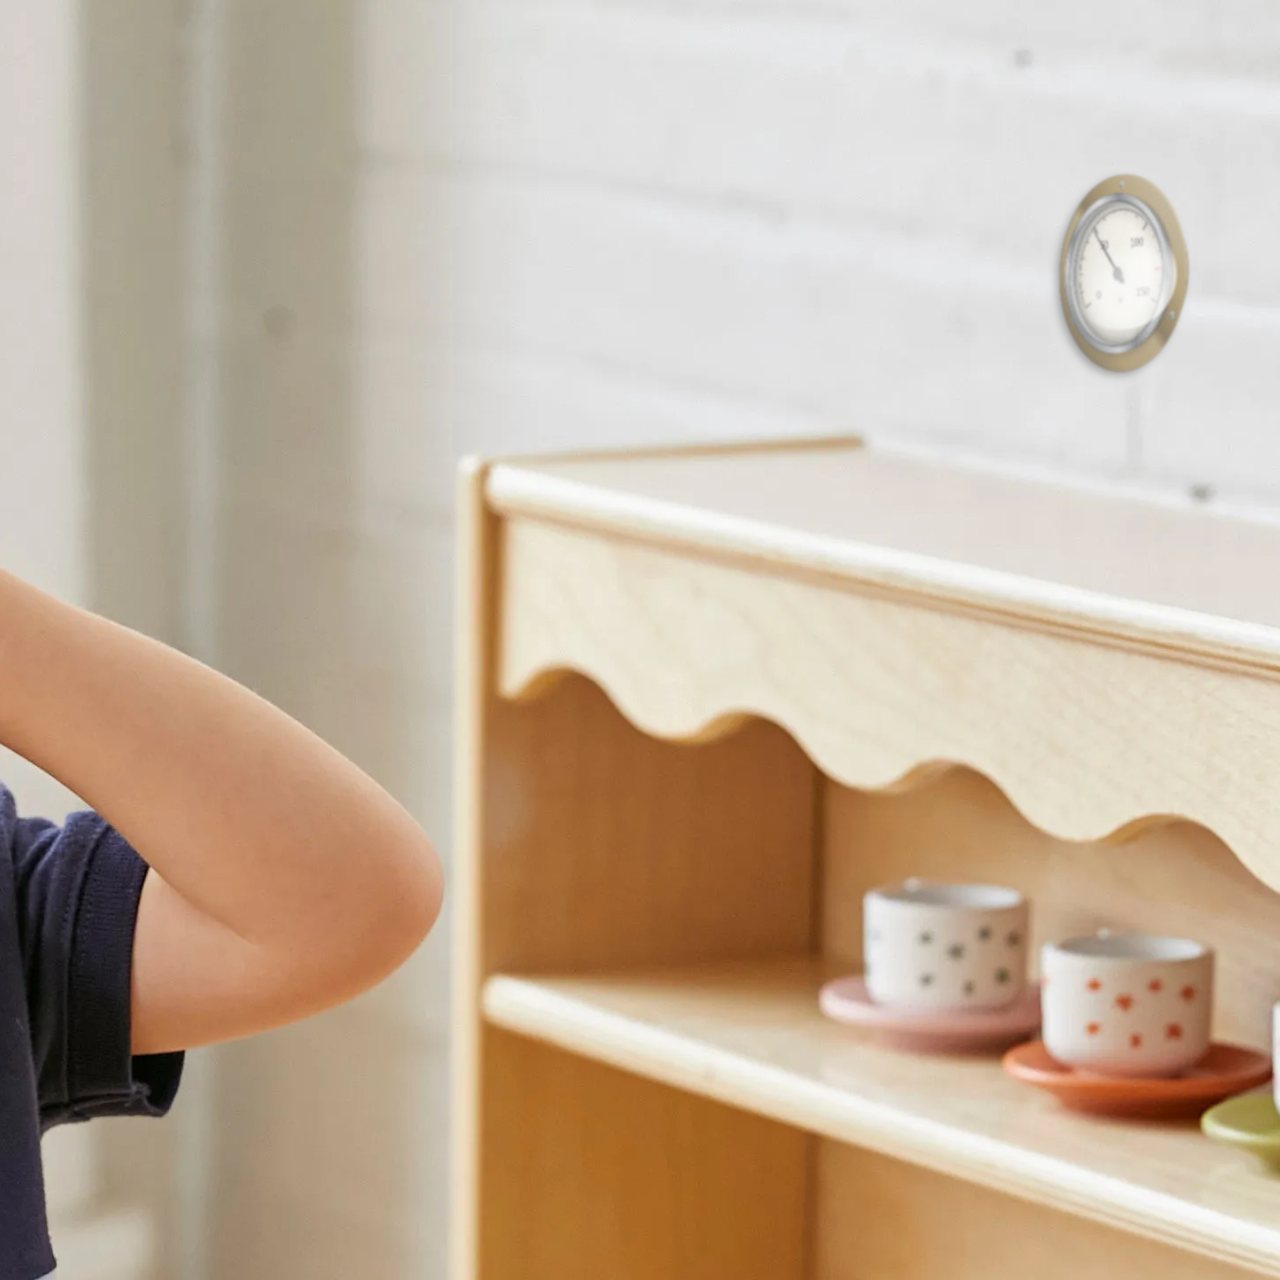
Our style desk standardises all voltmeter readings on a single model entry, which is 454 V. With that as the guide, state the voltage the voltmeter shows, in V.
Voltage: 50 V
